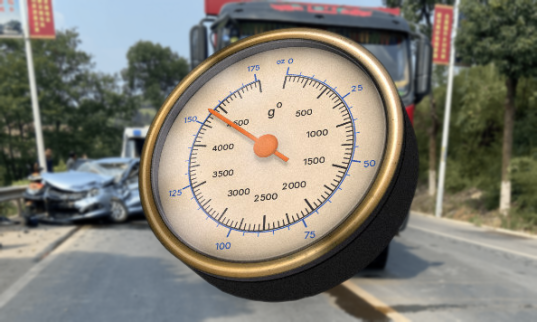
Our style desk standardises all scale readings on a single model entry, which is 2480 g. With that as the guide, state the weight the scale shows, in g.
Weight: 4400 g
